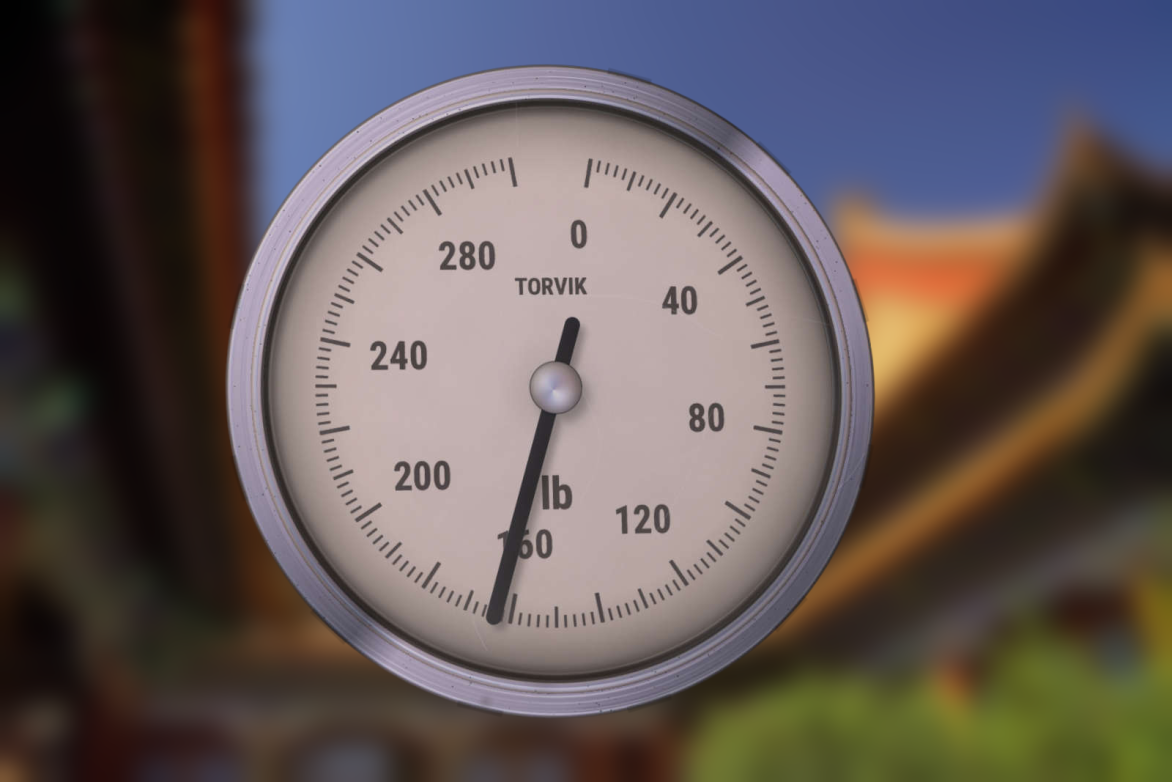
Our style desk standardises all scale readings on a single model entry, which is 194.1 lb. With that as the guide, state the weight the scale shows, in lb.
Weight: 164 lb
